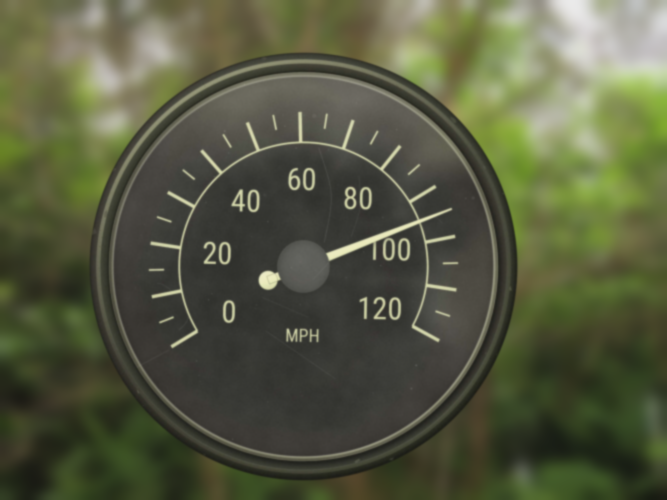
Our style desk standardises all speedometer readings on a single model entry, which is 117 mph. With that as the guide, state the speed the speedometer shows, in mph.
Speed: 95 mph
